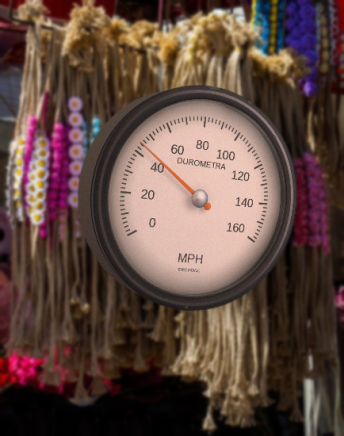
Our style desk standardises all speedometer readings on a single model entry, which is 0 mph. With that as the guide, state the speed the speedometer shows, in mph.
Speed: 44 mph
